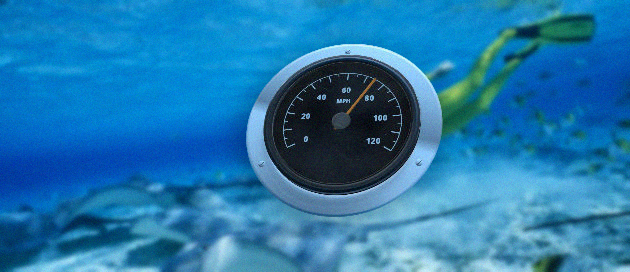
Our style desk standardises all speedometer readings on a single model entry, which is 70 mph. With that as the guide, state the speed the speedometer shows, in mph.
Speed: 75 mph
